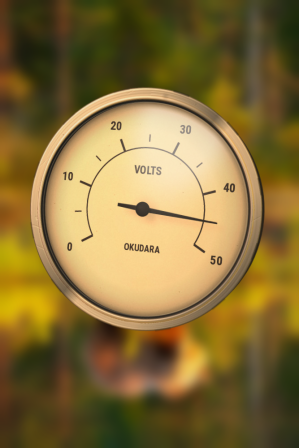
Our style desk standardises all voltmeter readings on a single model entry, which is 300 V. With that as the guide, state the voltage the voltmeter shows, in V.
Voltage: 45 V
